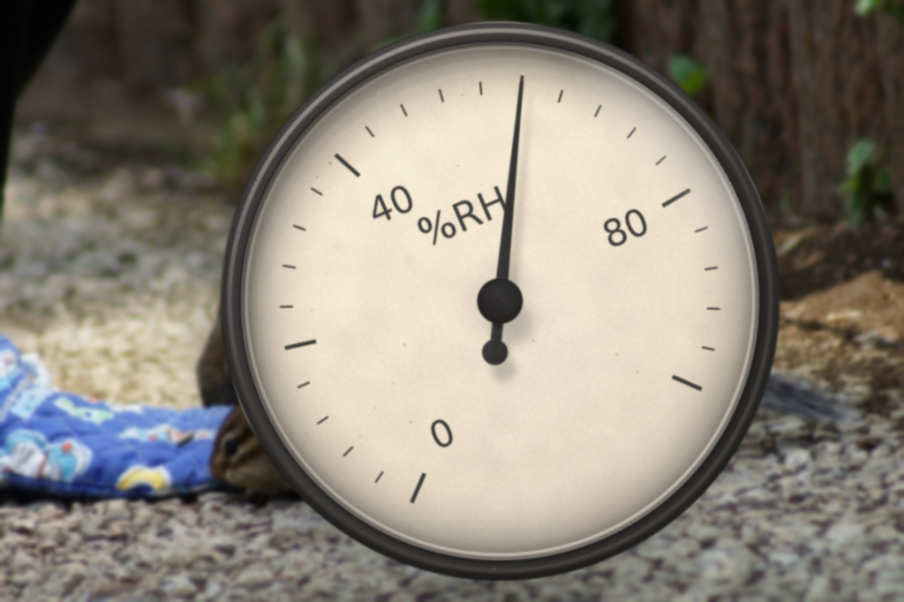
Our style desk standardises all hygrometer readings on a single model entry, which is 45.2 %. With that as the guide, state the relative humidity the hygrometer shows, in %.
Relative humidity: 60 %
